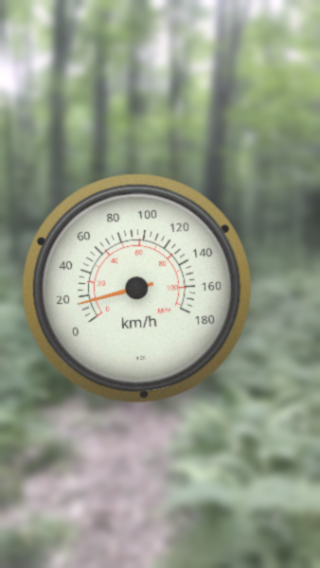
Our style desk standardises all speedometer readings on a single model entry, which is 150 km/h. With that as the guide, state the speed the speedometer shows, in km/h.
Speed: 15 km/h
